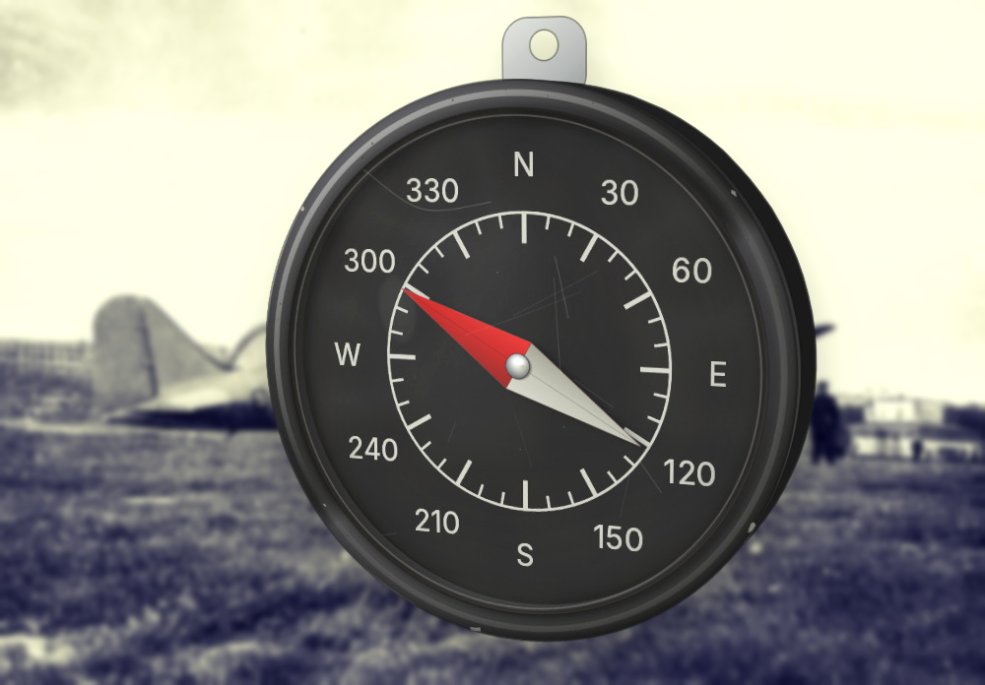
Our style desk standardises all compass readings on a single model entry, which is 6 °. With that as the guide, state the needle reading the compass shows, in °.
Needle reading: 300 °
